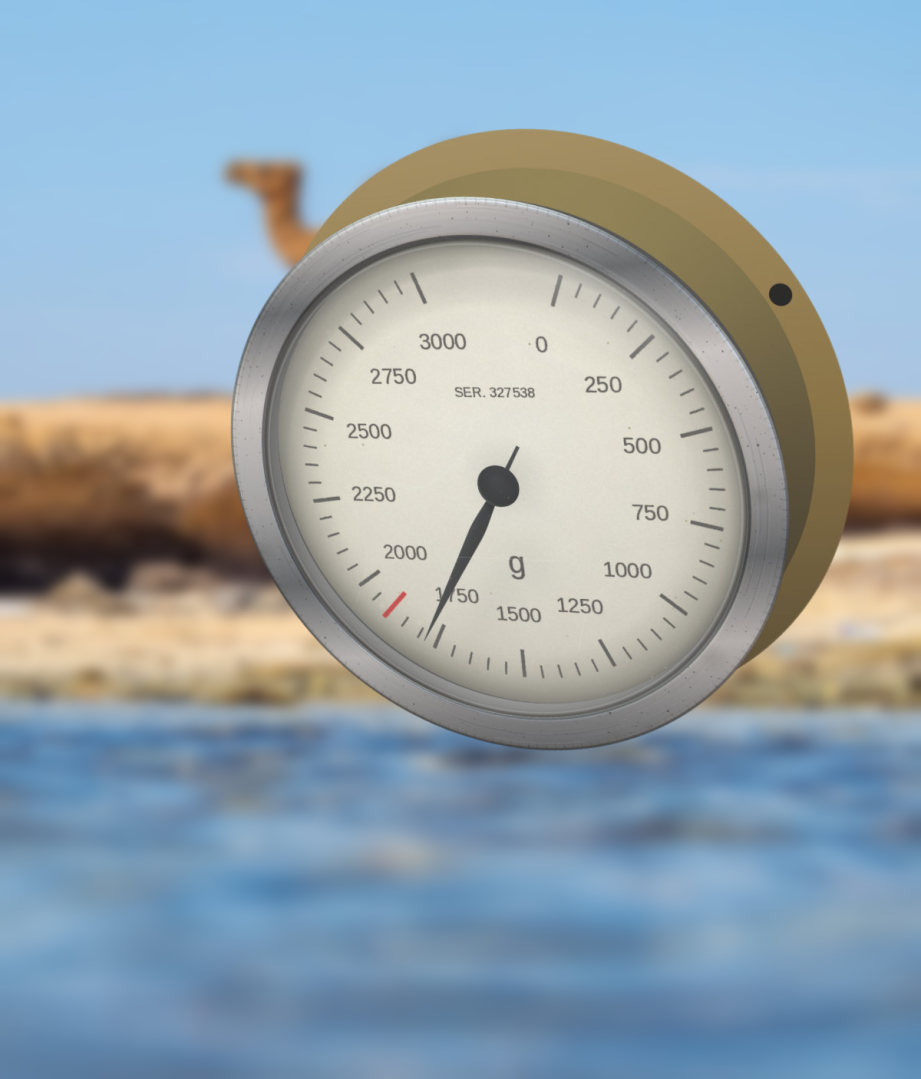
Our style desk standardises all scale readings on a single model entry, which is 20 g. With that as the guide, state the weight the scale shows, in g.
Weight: 1775 g
